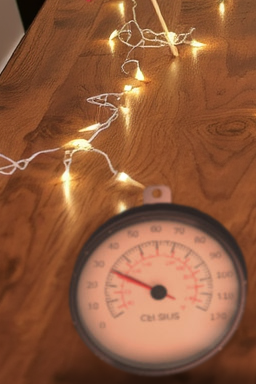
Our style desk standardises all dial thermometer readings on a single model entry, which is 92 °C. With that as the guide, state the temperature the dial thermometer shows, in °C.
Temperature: 30 °C
